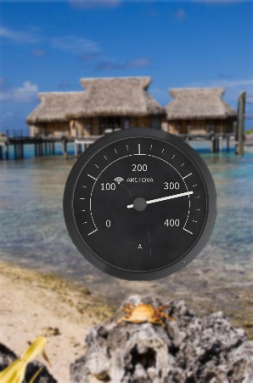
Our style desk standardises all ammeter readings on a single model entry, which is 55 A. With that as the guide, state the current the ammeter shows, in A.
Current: 330 A
